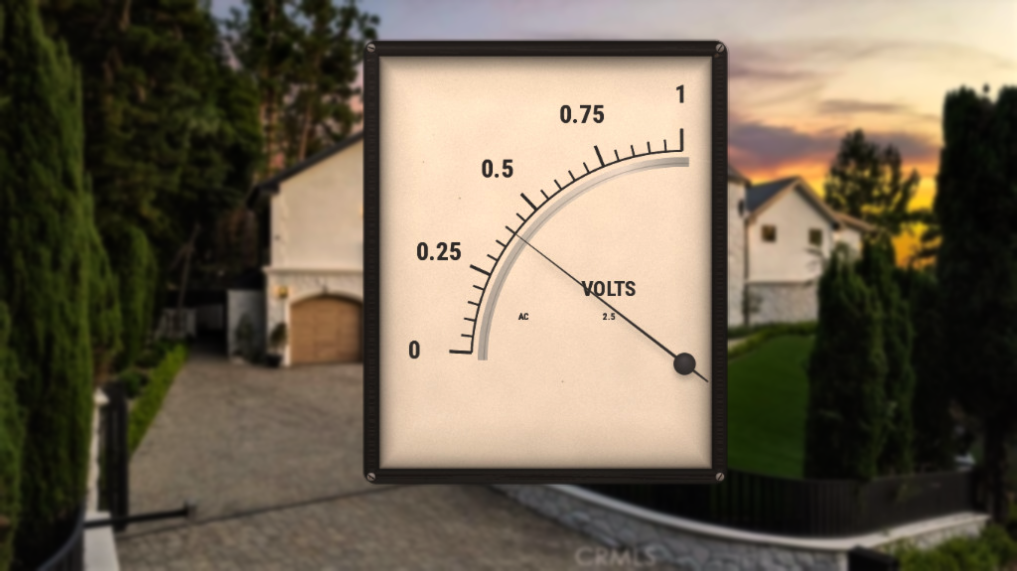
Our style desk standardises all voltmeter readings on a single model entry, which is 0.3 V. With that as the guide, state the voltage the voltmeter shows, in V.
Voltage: 0.4 V
